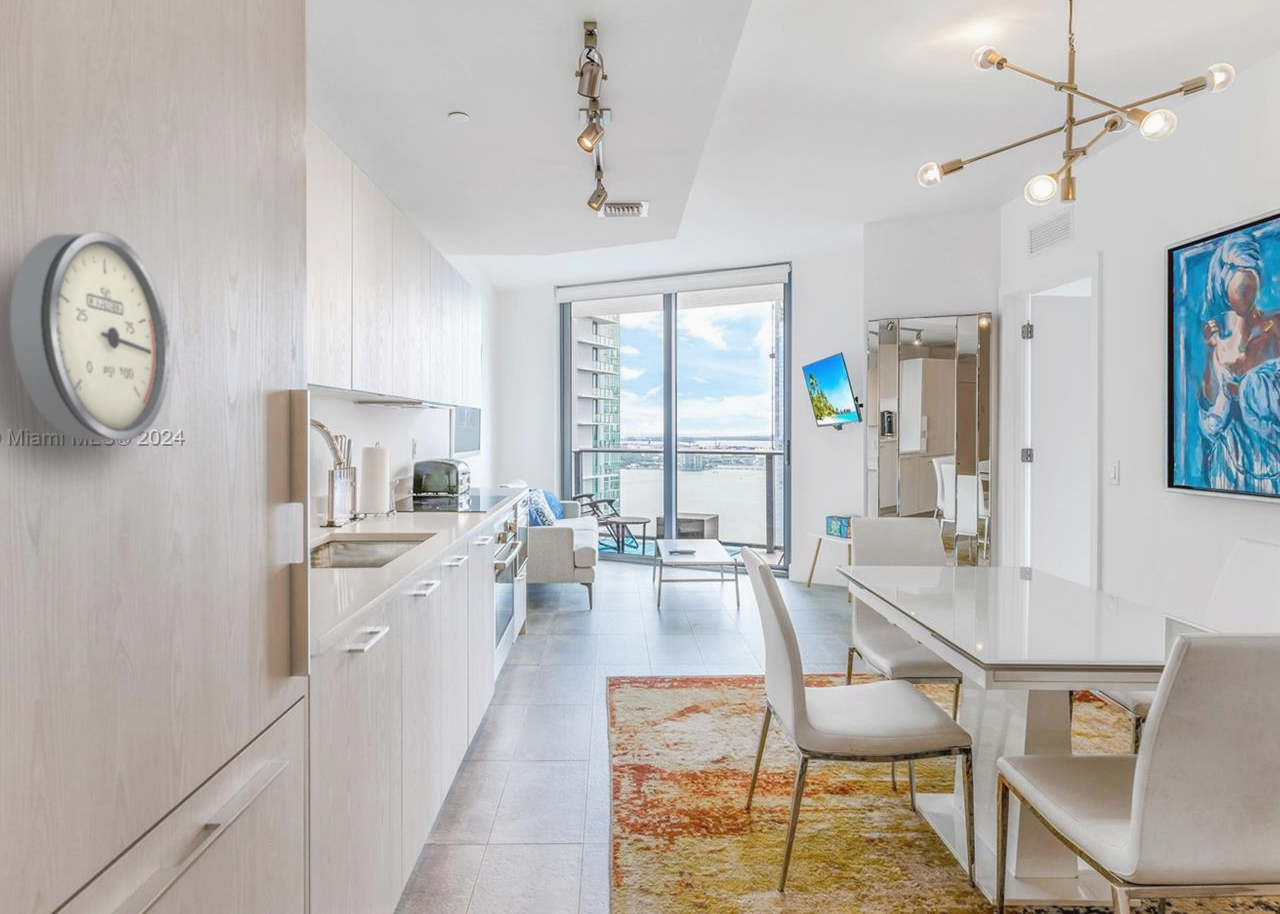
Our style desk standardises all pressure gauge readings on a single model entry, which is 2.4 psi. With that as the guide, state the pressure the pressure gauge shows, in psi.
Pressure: 85 psi
